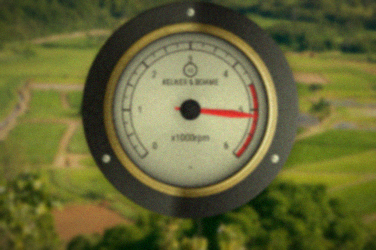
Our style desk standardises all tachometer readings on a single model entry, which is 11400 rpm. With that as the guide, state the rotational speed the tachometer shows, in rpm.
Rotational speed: 5125 rpm
